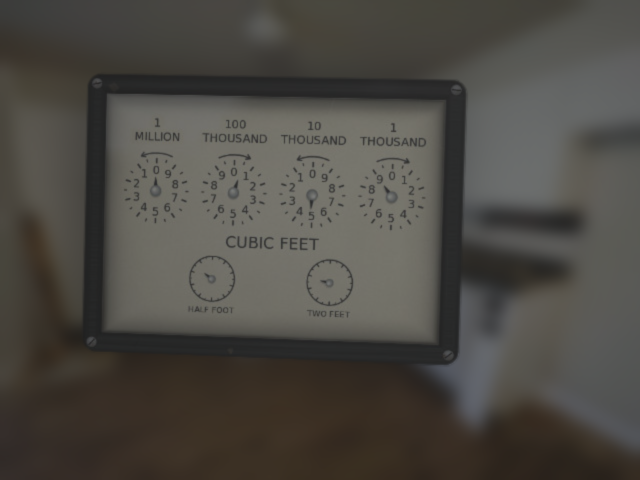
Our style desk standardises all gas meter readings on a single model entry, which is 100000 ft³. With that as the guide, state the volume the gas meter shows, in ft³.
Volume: 4900 ft³
